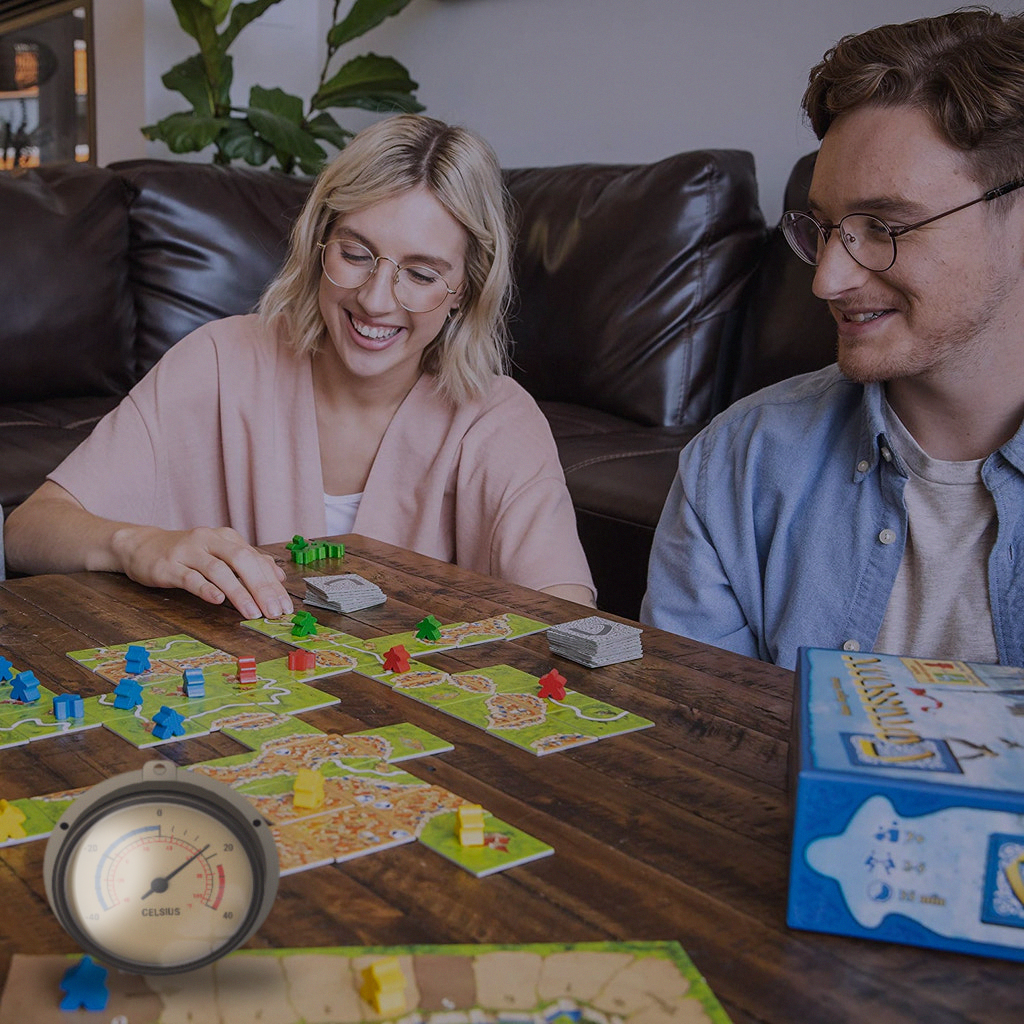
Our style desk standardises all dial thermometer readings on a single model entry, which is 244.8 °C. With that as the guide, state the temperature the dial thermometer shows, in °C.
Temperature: 16 °C
